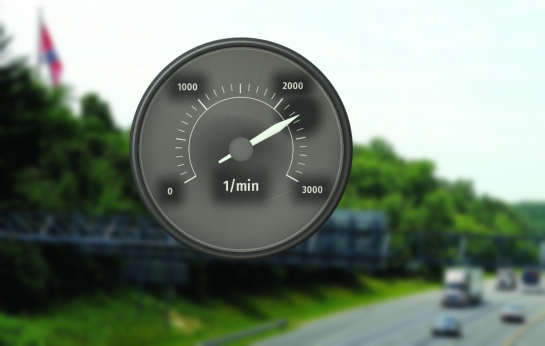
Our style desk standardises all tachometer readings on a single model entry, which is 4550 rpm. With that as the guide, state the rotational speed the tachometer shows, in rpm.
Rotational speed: 2250 rpm
